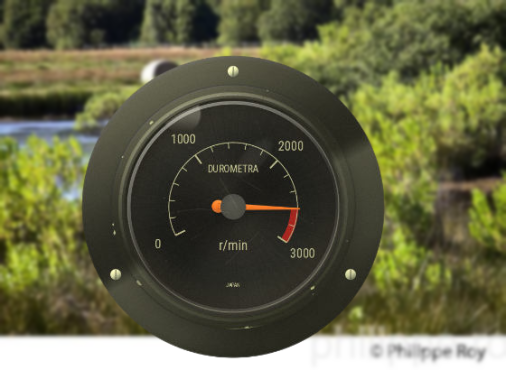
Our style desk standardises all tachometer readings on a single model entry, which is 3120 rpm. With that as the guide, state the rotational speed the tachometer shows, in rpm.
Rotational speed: 2600 rpm
